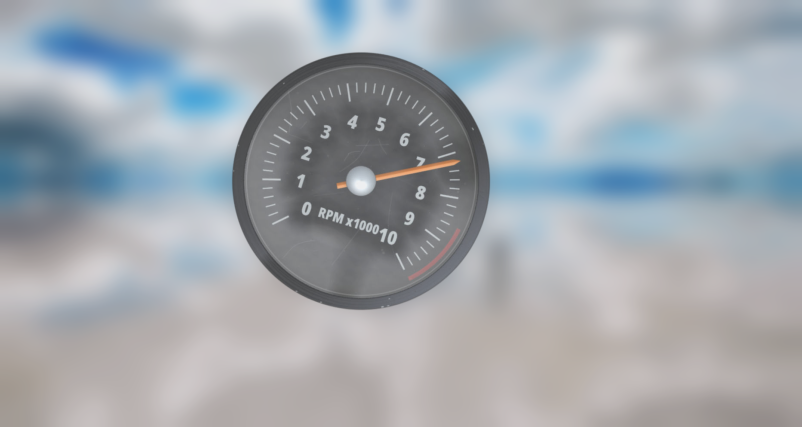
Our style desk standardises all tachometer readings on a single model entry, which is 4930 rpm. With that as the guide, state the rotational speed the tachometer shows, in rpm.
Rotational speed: 7200 rpm
